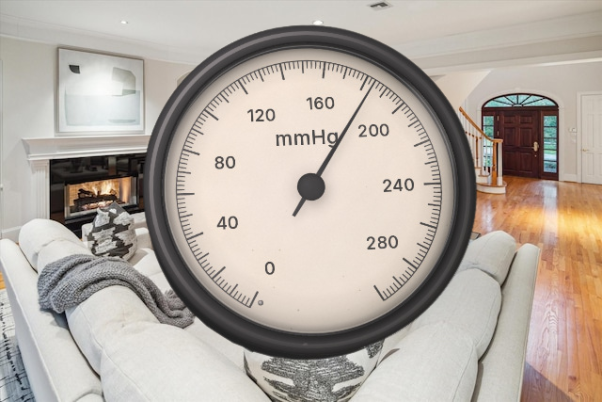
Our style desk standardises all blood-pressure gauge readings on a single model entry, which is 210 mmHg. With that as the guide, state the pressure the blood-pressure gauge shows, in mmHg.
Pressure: 184 mmHg
